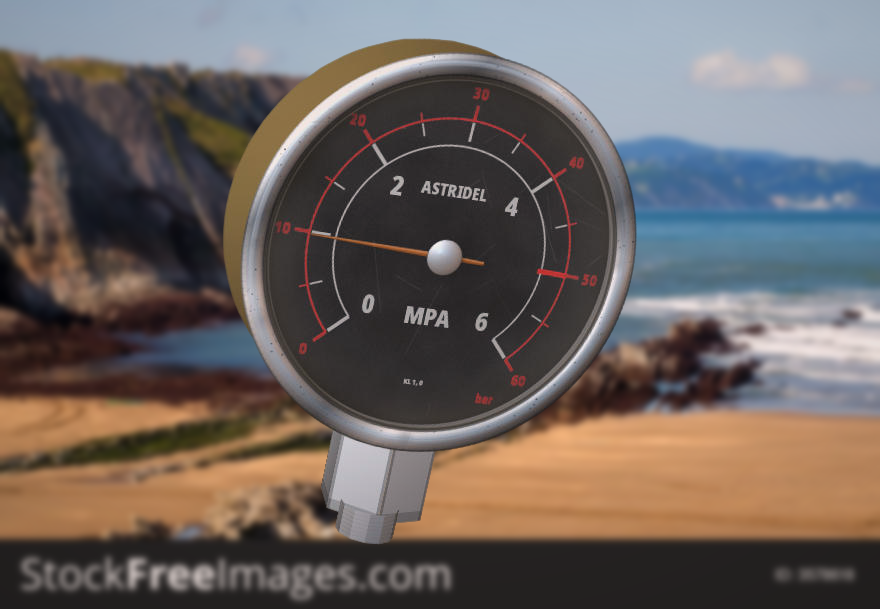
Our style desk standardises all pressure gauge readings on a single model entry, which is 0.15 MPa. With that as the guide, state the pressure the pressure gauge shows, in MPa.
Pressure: 1 MPa
